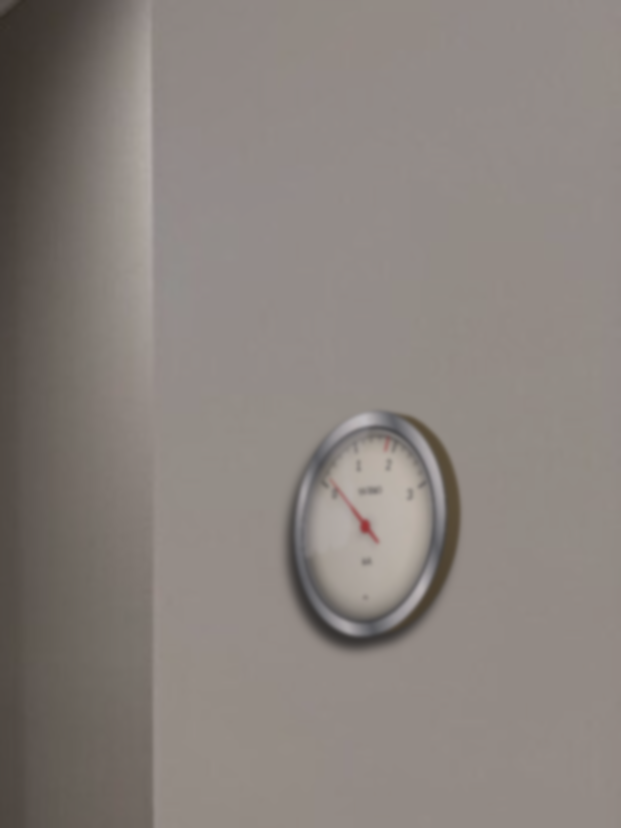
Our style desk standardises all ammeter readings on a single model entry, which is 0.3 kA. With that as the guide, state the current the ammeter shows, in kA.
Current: 0.2 kA
